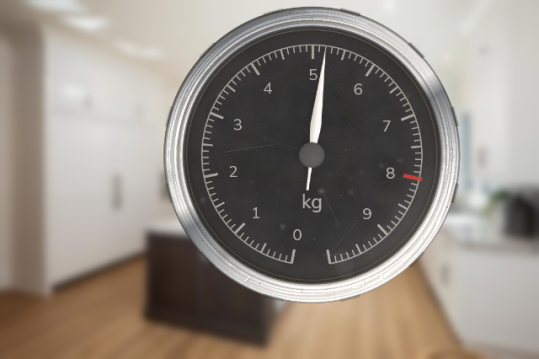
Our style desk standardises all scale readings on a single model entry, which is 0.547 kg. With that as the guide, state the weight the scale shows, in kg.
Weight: 5.2 kg
